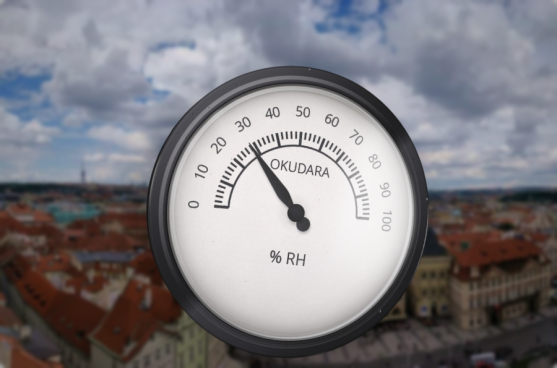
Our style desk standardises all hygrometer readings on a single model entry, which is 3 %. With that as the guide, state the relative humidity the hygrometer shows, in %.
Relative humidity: 28 %
